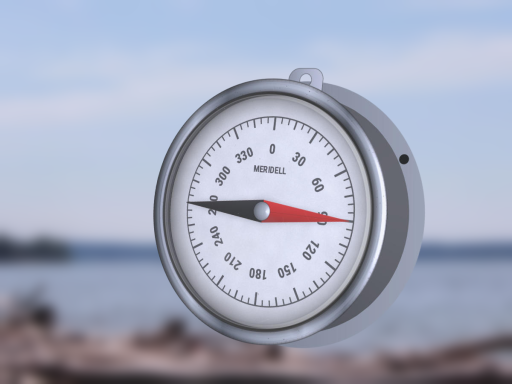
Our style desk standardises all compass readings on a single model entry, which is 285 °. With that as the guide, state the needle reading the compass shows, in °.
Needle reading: 90 °
